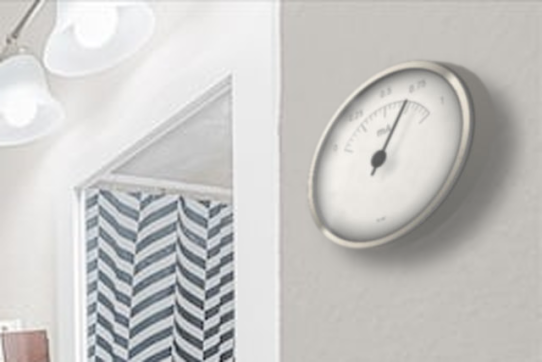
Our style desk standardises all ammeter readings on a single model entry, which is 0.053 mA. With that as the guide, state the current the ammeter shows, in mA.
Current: 0.75 mA
